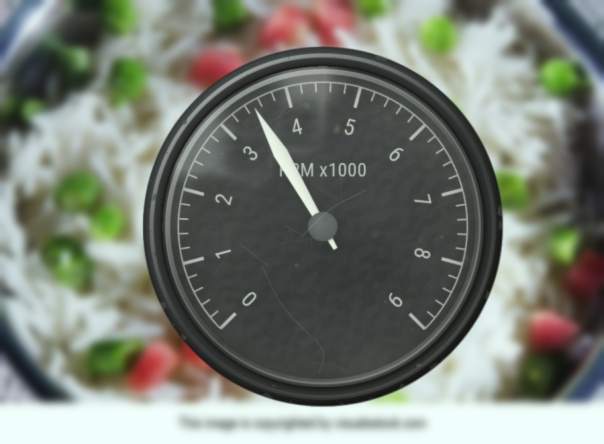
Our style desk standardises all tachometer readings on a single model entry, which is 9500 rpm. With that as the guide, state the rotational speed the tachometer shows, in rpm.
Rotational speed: 3500 rpm
